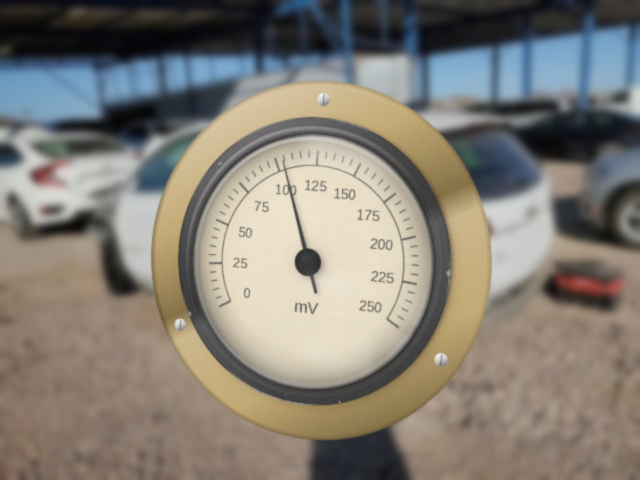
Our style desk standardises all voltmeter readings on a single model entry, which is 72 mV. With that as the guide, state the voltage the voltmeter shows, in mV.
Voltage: 105 mV
